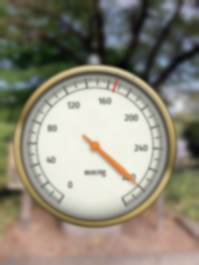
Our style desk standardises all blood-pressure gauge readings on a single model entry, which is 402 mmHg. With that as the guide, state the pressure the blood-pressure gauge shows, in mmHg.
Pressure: 280 mmHg
